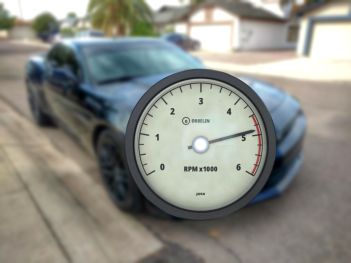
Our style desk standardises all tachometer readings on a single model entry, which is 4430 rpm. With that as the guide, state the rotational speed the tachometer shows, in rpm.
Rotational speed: 4875 rpm
